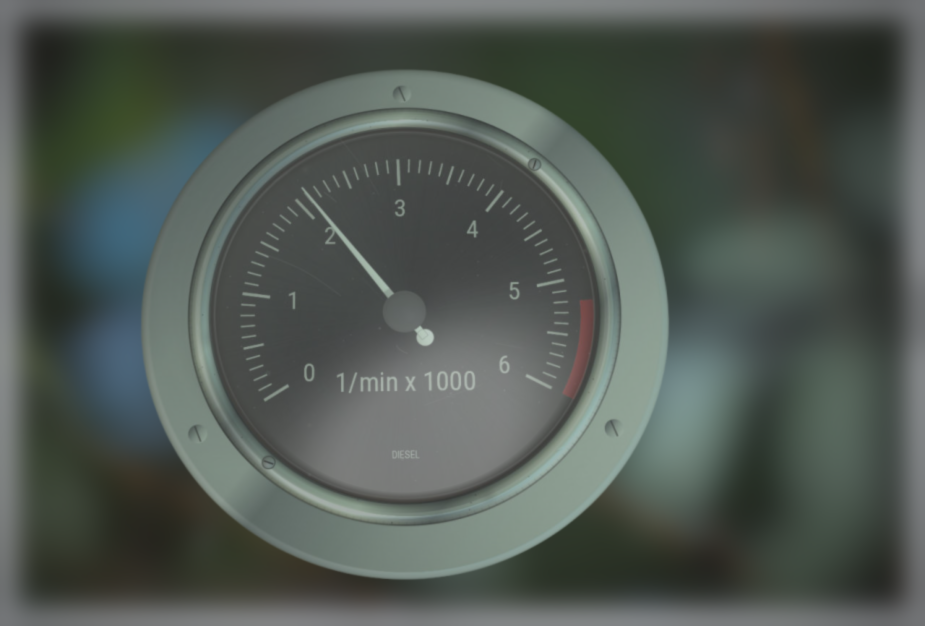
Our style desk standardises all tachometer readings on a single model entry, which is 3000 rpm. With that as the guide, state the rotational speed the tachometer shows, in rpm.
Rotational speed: 2100 rpm
